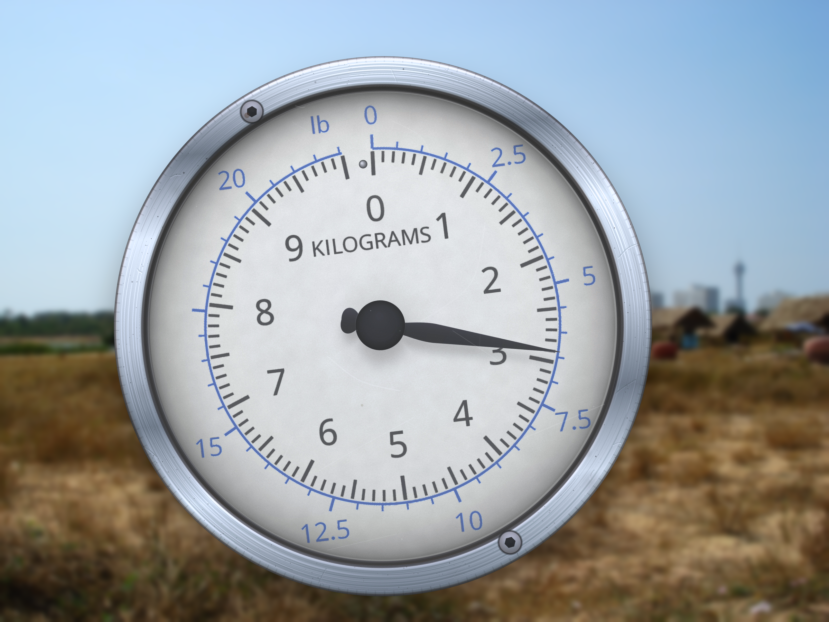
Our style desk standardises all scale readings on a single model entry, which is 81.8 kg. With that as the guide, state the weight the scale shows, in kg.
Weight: 2.9 kg
